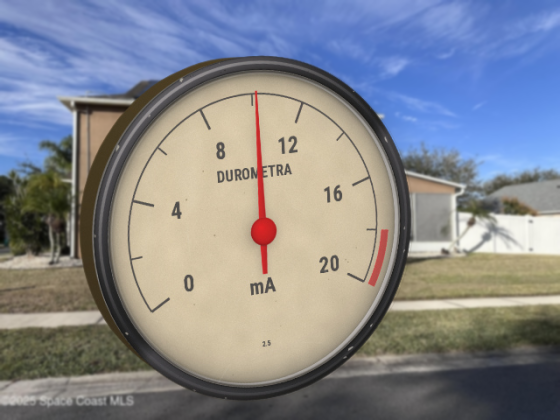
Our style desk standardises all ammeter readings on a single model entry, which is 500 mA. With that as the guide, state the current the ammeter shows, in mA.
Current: 10 mA
